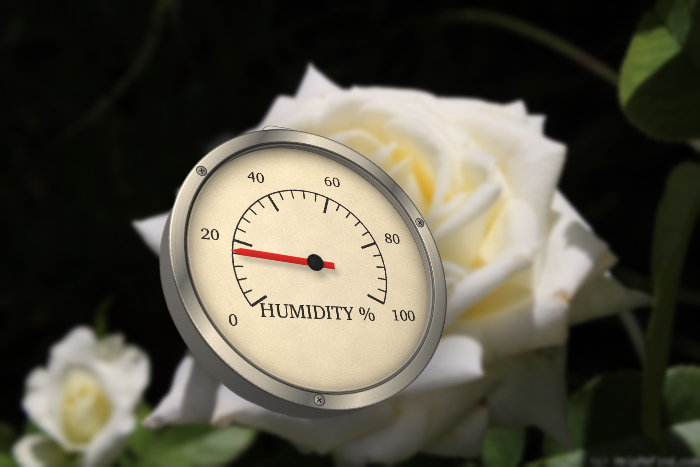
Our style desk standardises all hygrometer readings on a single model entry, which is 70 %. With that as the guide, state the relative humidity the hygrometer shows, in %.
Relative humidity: 16 %
